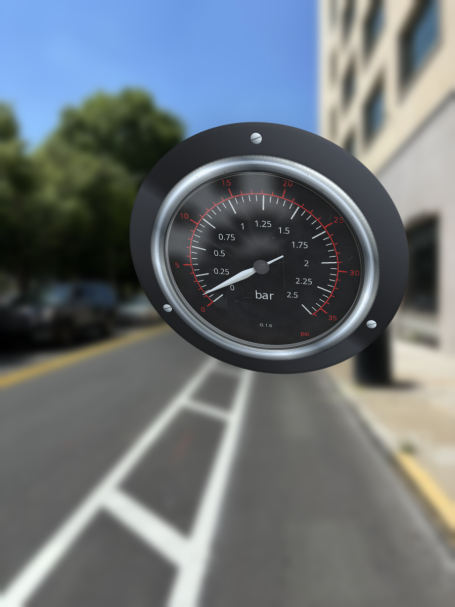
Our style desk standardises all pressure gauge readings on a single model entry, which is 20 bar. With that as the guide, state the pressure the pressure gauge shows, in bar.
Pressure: 0.1 bar
